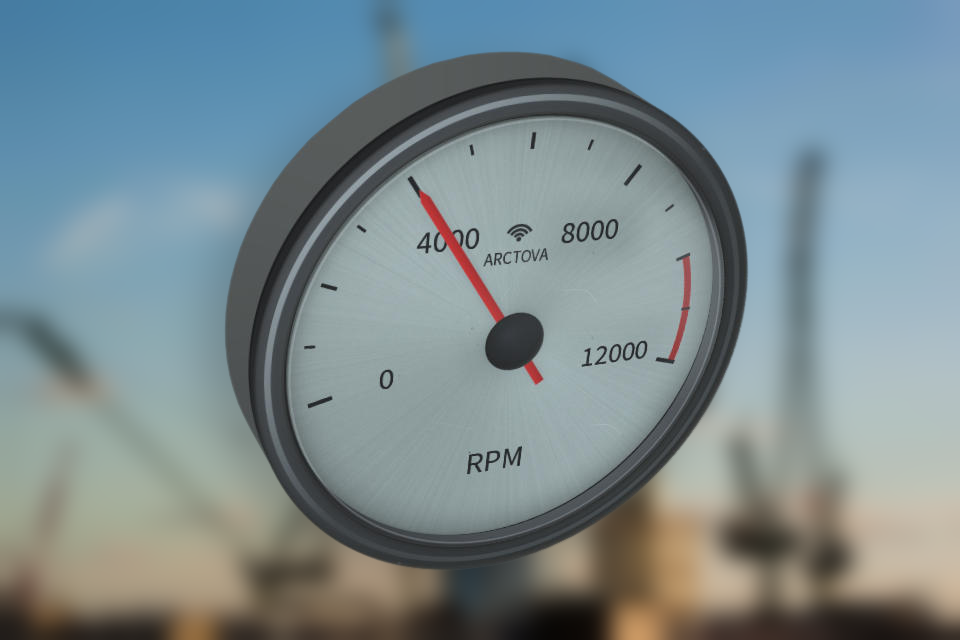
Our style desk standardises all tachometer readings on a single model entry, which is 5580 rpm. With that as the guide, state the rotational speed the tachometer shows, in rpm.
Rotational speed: 4000 rpm
